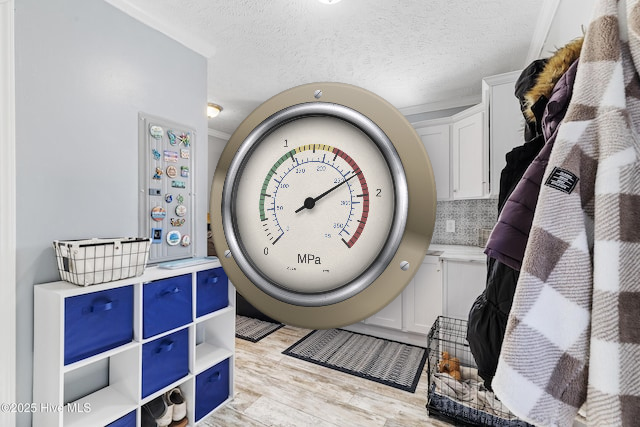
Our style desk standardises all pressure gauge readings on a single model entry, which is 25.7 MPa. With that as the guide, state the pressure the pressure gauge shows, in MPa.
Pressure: 1.8 MPa
